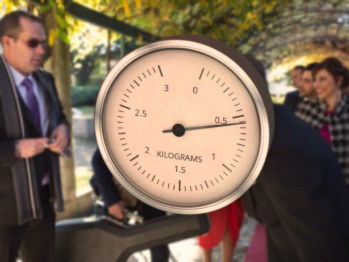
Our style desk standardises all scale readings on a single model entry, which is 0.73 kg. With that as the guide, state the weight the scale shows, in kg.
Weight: 0.55 kg
